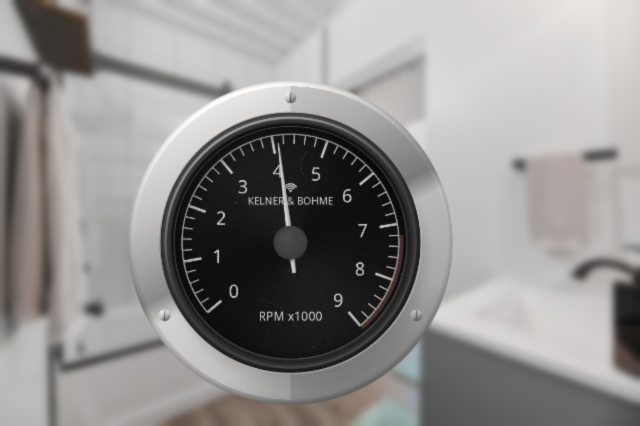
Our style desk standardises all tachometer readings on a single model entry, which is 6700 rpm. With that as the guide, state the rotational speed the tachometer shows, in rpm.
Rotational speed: 4100 rpm
